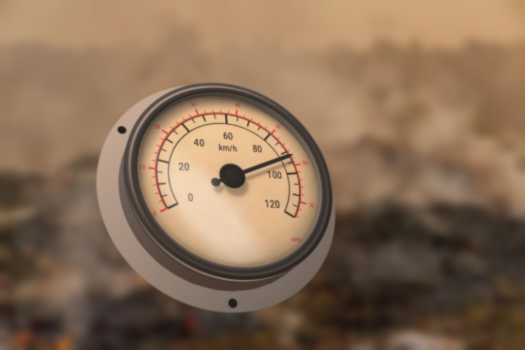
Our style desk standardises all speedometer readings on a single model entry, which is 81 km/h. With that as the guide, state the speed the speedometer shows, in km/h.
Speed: 92.5 km/h
